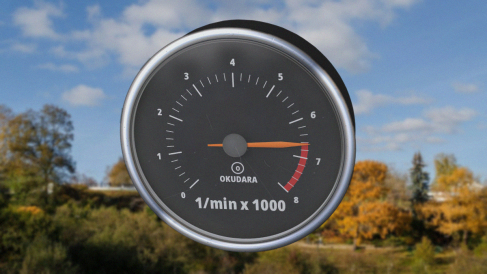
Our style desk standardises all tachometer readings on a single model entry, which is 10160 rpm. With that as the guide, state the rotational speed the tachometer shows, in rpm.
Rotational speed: 6600 rpm
